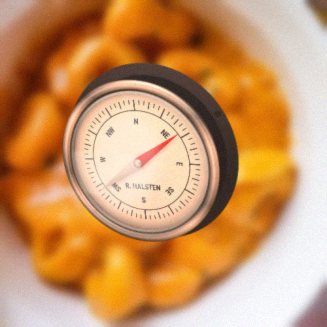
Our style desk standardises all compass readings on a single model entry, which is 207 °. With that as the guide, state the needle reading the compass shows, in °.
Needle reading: 55 °
